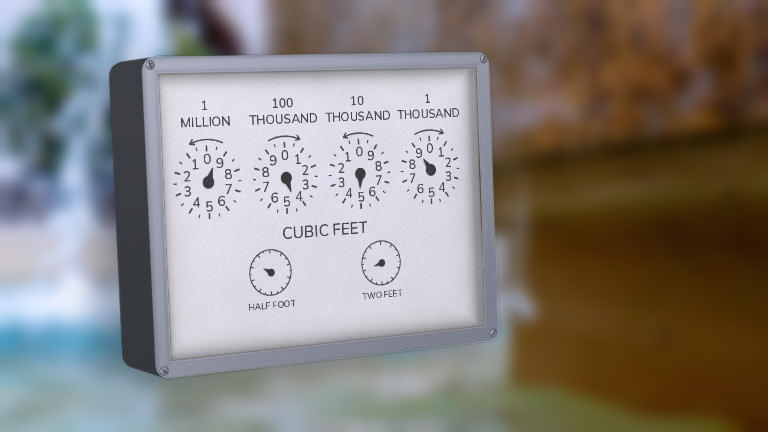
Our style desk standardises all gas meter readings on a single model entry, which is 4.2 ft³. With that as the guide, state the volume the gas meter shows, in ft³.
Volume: 944900 ft³
